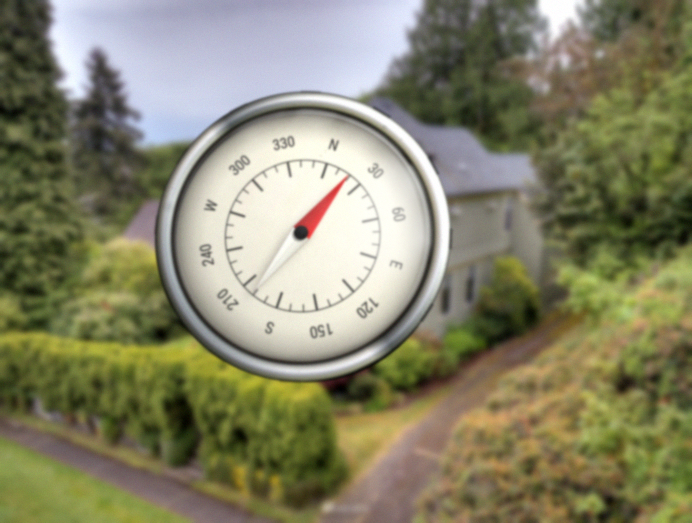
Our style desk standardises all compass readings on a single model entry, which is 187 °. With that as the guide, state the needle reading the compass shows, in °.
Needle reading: 20 °
